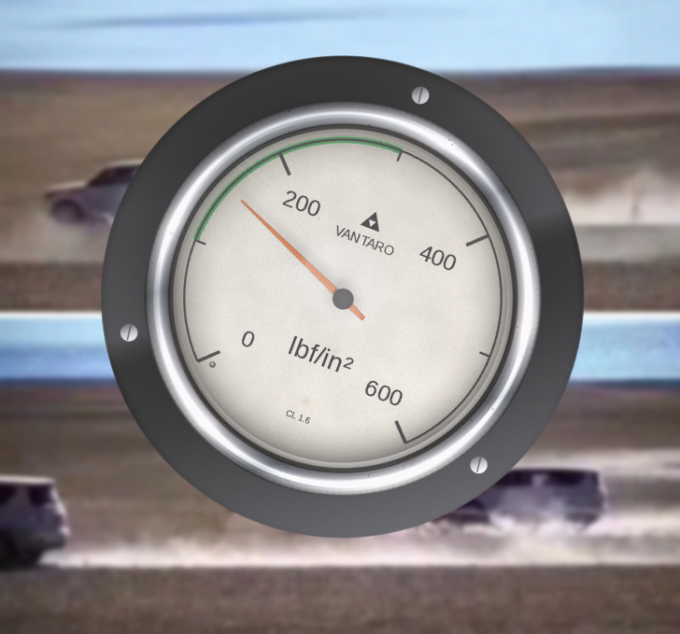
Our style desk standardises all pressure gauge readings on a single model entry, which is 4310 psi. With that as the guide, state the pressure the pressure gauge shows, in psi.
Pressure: 150 psi
